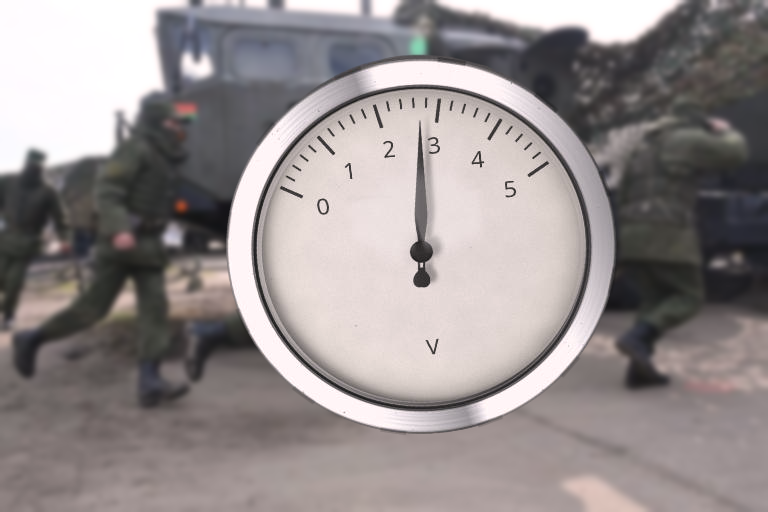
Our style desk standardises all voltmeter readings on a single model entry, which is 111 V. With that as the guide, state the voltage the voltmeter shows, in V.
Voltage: 2.7 V
